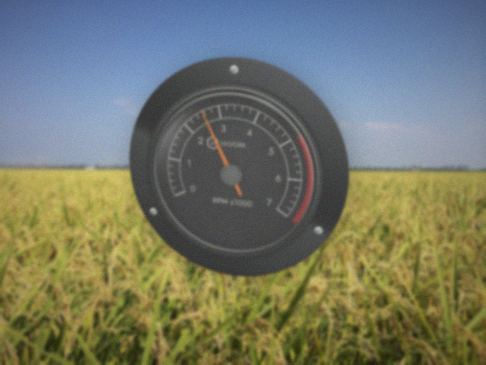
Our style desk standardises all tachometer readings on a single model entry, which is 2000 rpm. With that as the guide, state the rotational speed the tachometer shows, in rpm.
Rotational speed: 2600 rpm
